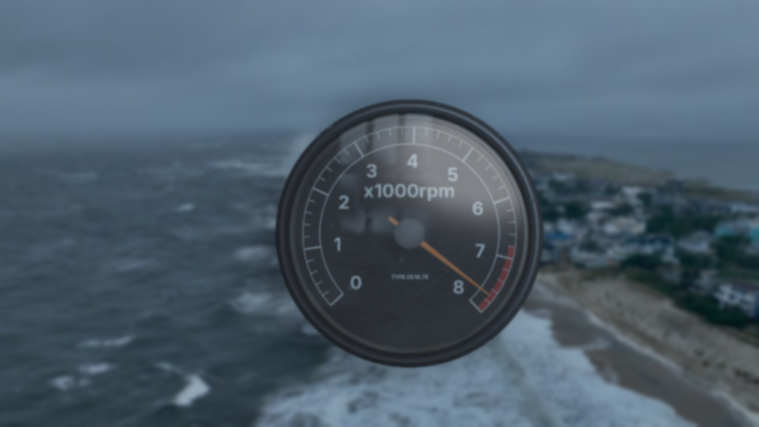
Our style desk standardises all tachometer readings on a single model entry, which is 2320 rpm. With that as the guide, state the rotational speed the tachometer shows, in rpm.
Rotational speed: 7700 rpm
